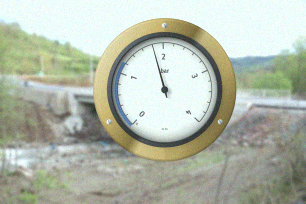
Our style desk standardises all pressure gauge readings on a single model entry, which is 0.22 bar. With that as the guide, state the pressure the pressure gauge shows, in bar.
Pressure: 1.8 bar
